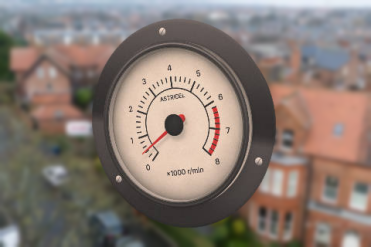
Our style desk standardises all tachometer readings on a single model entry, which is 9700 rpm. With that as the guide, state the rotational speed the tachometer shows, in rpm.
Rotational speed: 400 rpm
